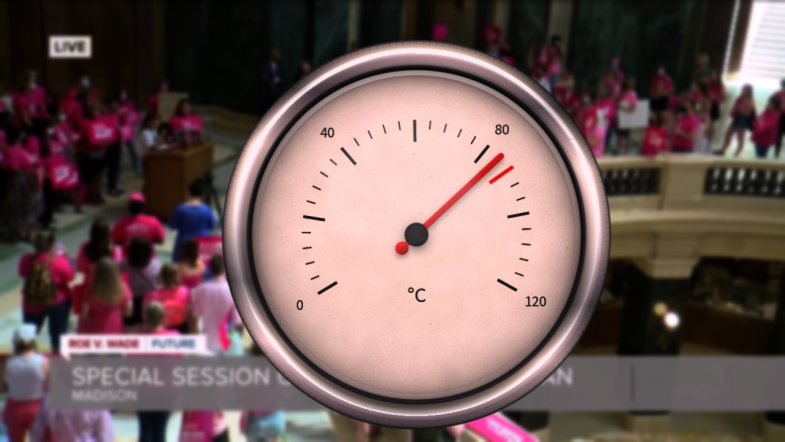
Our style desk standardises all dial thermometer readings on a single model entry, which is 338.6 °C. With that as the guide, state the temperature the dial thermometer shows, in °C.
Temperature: 84 °C
